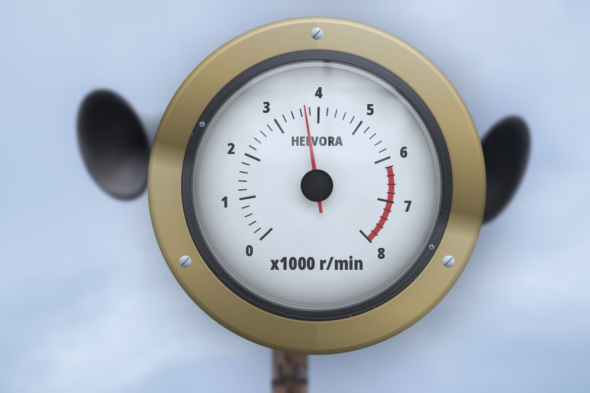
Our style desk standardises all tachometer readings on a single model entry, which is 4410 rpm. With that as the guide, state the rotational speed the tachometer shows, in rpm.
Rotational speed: 3700 rpm
